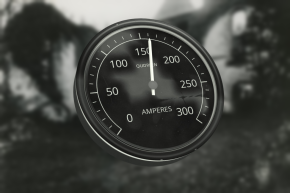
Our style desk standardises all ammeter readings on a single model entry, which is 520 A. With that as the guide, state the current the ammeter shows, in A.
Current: 160 A
